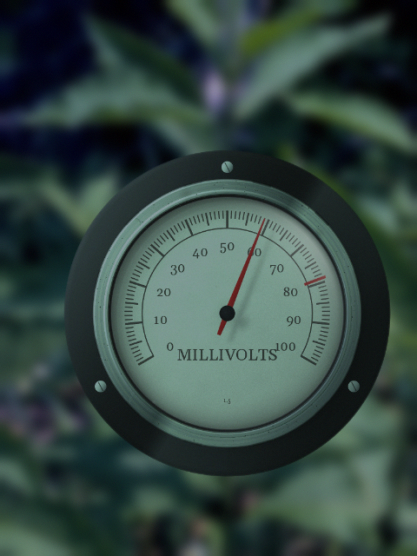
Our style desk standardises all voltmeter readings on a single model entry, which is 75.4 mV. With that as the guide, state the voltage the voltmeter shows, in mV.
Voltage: 59 mV
